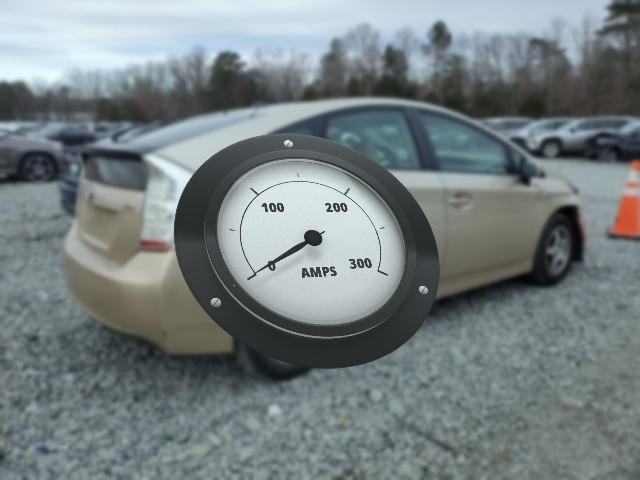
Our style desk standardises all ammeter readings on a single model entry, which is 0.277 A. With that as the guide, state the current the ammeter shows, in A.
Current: 0 A
